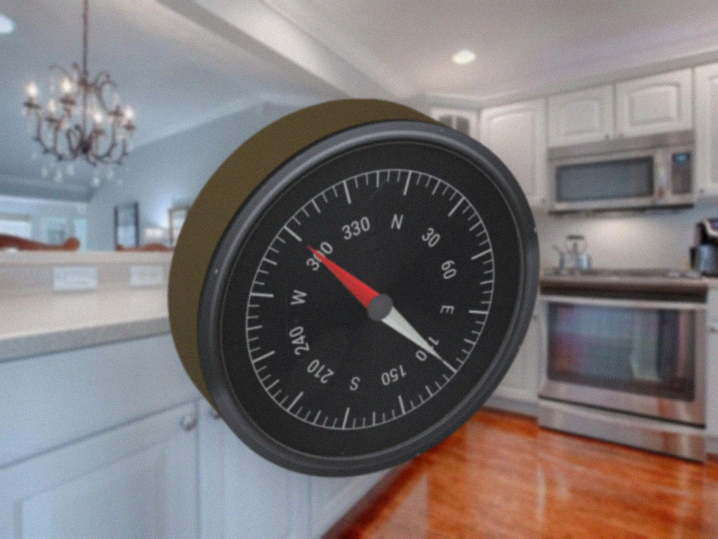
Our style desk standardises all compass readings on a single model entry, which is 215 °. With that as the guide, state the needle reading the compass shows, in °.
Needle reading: 300 °
